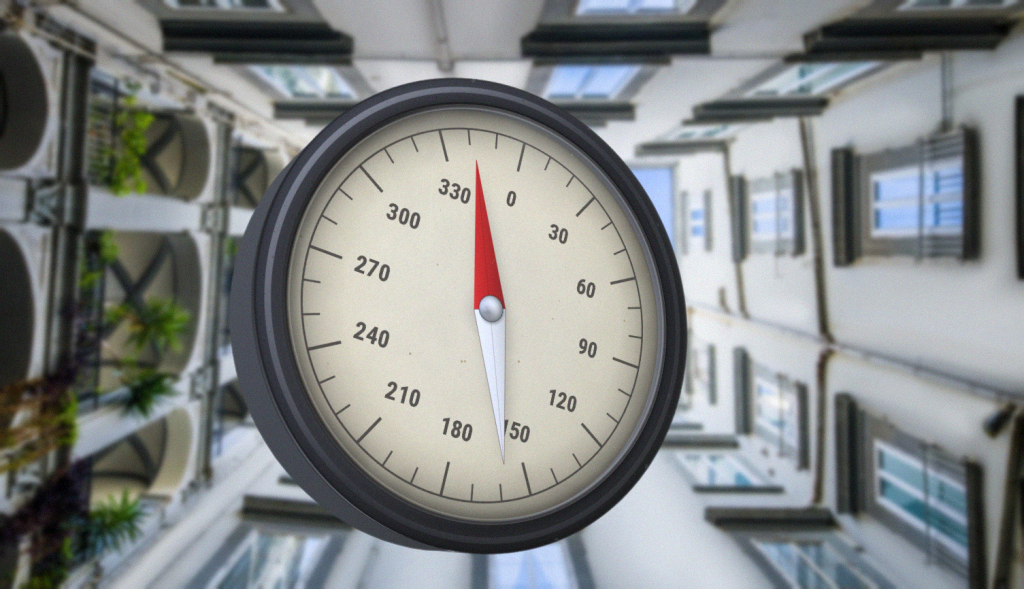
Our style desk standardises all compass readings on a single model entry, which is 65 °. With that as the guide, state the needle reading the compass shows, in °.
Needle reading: 340 °
